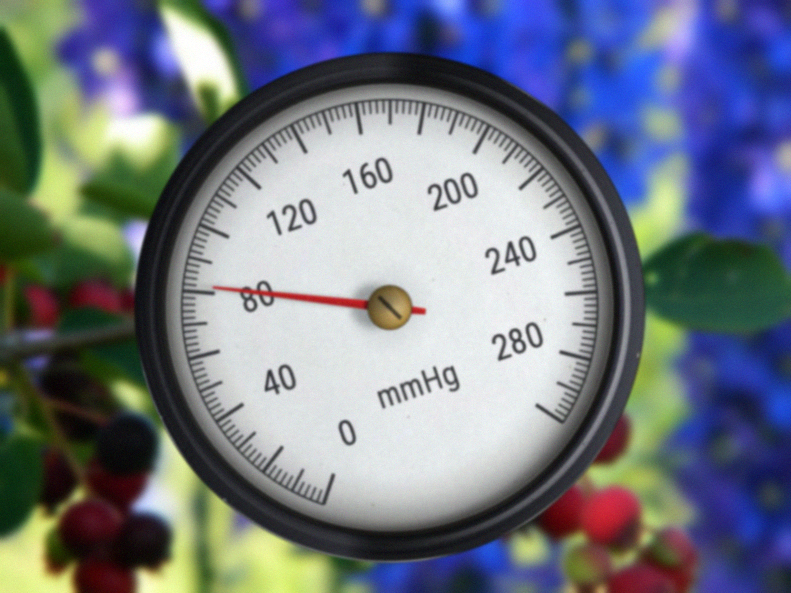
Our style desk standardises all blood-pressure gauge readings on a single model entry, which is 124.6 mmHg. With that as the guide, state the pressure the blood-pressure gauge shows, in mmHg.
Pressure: 82 mmHg
